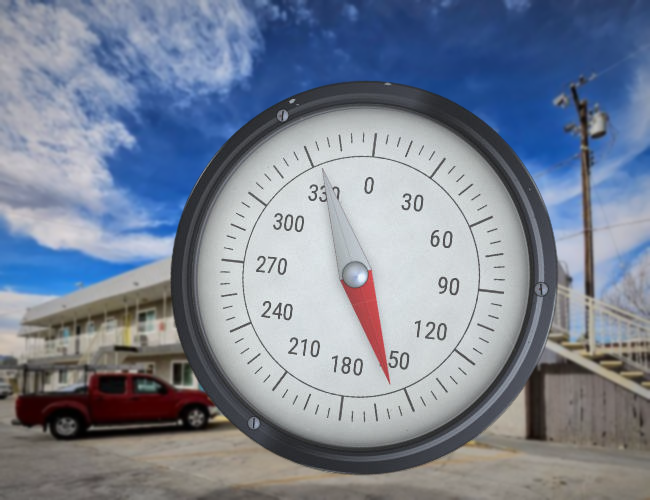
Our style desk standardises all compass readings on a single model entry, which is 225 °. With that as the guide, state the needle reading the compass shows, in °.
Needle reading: 155 °
